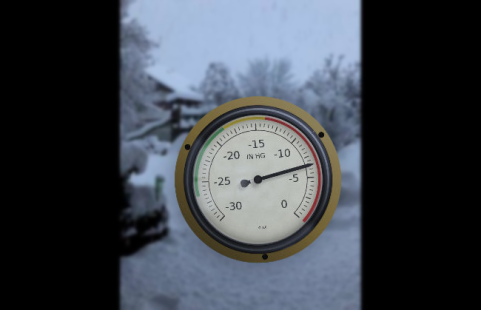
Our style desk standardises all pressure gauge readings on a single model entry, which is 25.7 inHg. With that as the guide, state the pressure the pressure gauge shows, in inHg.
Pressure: -6.5 inHg
